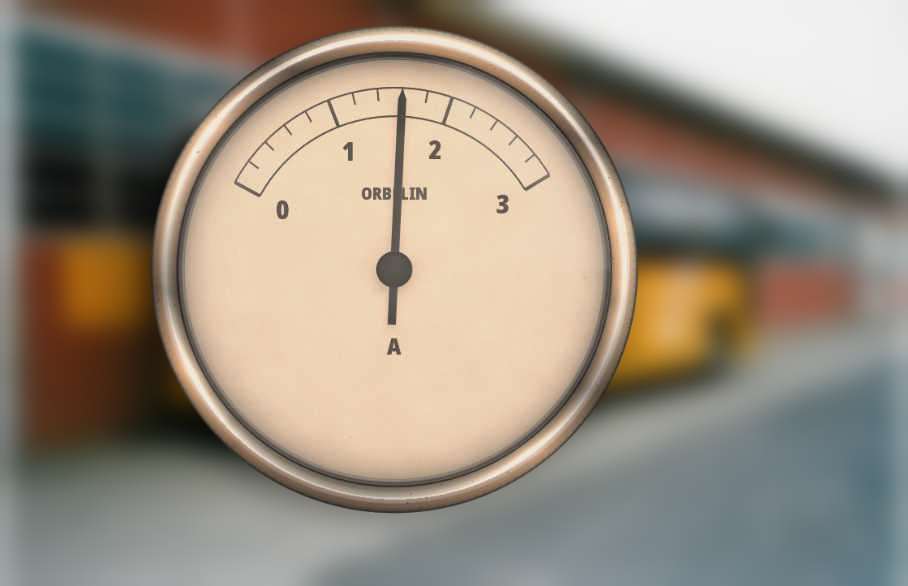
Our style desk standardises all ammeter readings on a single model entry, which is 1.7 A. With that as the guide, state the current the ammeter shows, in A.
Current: 1.6 A
